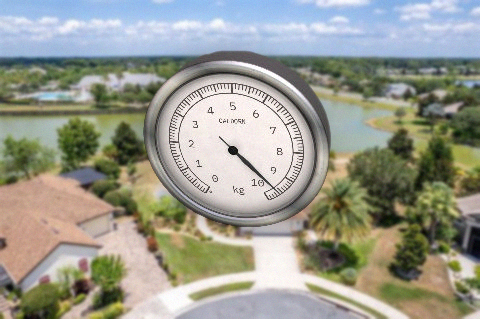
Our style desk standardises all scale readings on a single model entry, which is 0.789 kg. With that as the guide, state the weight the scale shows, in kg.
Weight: 9.5 kg
